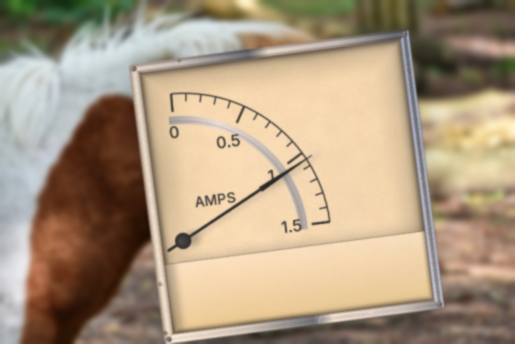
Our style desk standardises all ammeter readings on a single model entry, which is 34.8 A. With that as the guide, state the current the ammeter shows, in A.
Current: 1.05 A
